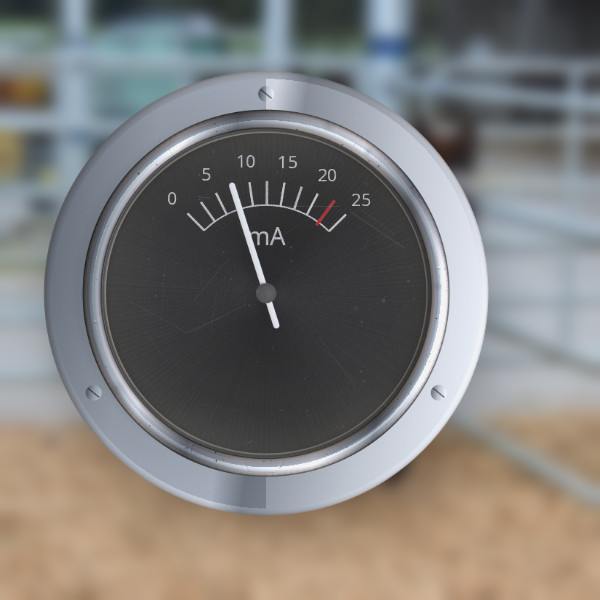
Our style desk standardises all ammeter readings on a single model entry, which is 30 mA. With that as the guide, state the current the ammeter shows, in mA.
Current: 7.5 mA
